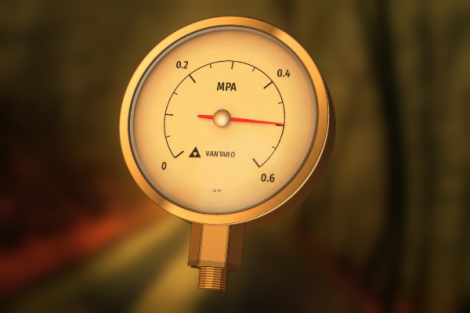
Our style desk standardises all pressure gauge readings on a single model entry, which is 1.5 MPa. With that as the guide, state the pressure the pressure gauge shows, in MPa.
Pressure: 0.5 MPa
